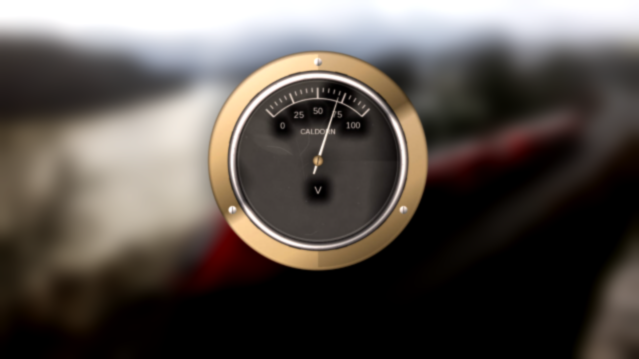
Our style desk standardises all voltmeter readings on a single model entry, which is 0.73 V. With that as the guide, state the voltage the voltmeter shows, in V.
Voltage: 70 V
